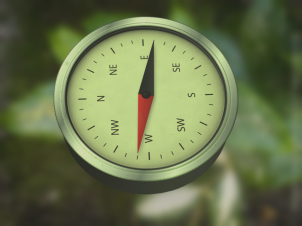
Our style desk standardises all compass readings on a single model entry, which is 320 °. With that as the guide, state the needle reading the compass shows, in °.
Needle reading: 280 °
